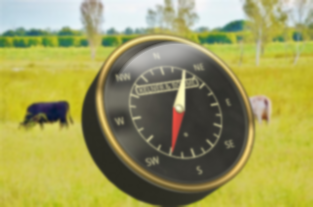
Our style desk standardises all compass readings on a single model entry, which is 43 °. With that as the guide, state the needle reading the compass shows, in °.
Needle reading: 210 °
